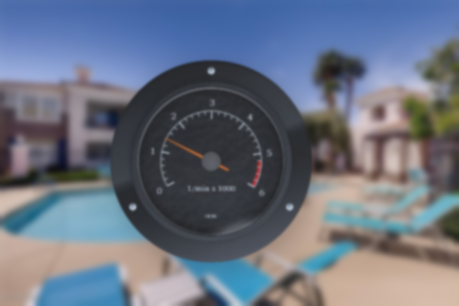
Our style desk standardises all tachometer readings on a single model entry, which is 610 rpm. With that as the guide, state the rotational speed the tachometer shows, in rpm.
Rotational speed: 1400 rpm
